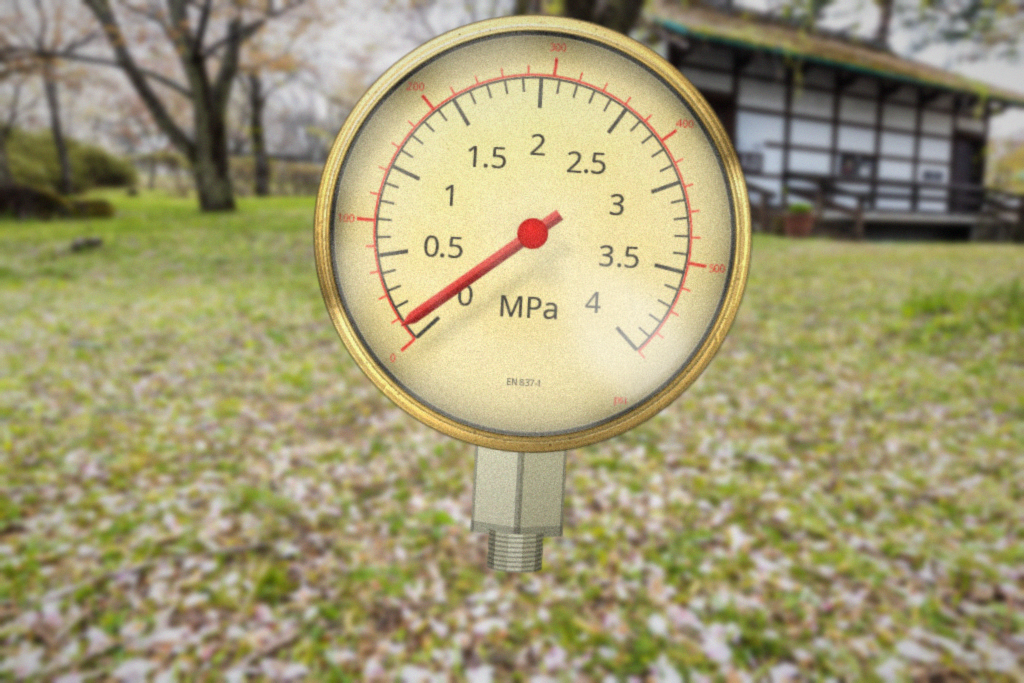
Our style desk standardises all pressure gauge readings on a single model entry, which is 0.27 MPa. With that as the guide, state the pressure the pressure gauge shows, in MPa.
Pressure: 0.1 MPa
